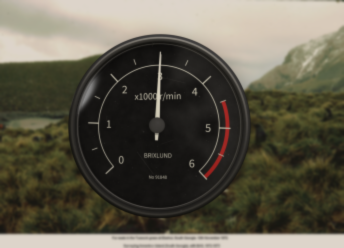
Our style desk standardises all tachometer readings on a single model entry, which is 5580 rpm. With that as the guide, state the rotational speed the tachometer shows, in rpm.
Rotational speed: 3000 rpm
